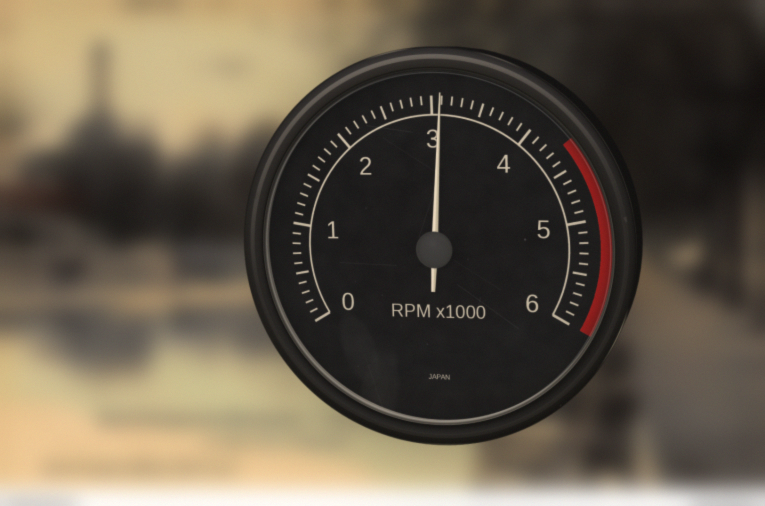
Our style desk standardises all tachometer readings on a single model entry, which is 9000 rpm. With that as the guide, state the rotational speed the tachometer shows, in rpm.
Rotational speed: 3100 rpm
